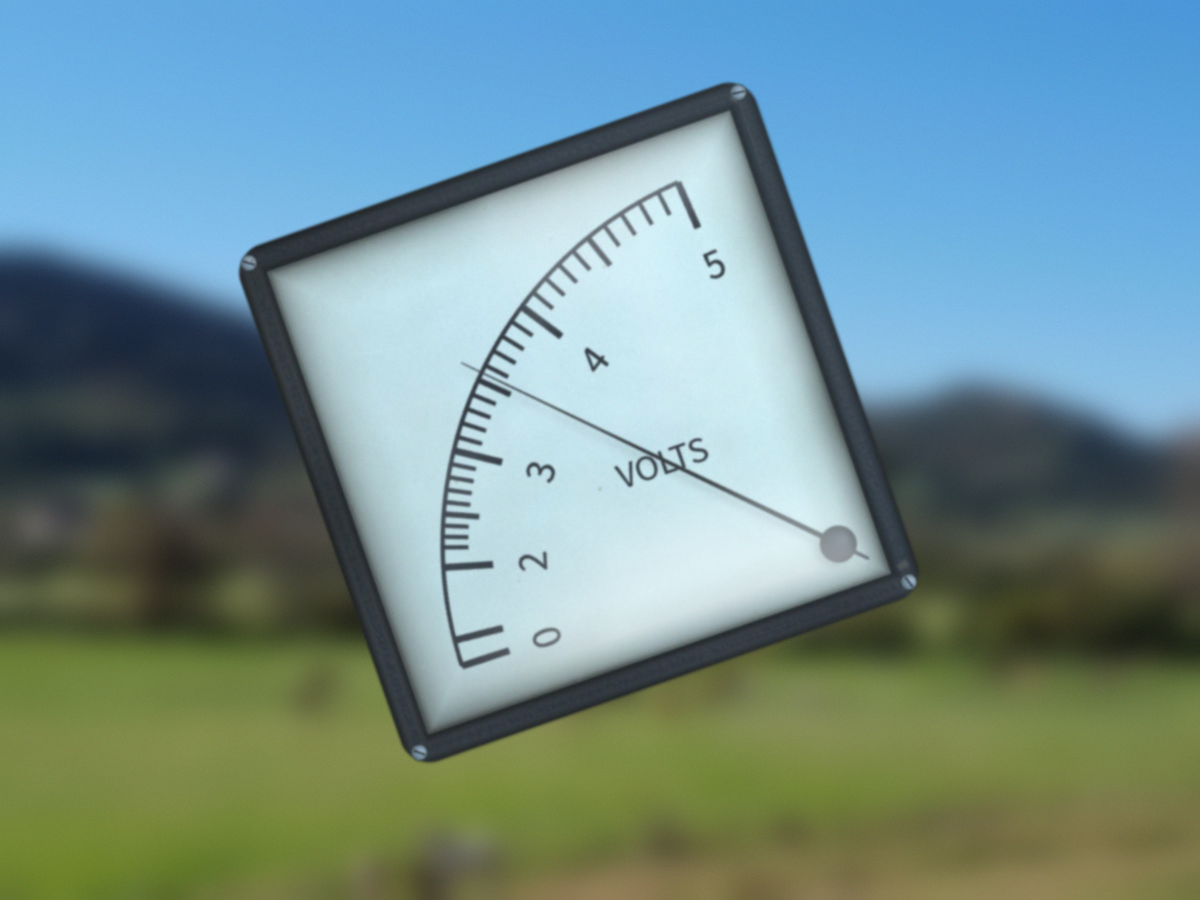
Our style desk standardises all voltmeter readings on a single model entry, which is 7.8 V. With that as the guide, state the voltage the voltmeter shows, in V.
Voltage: 3.55 V
